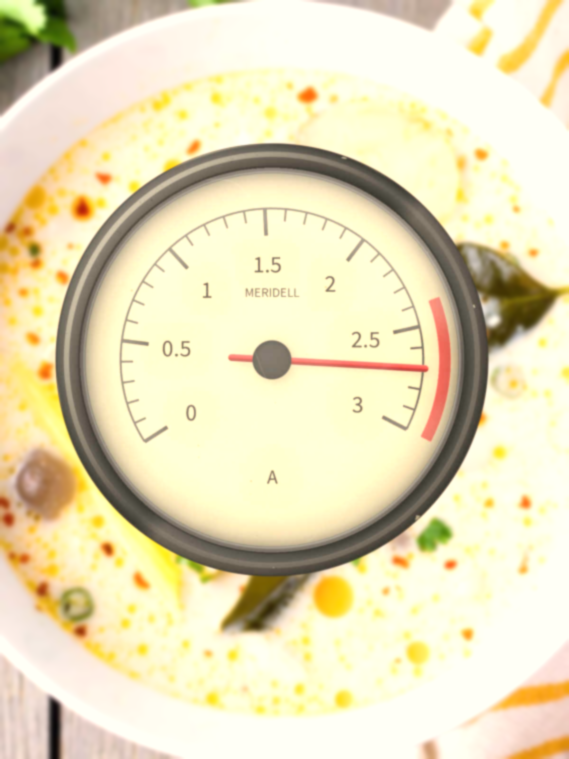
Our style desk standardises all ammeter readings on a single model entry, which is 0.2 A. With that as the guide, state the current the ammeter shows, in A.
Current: 2.7 A
